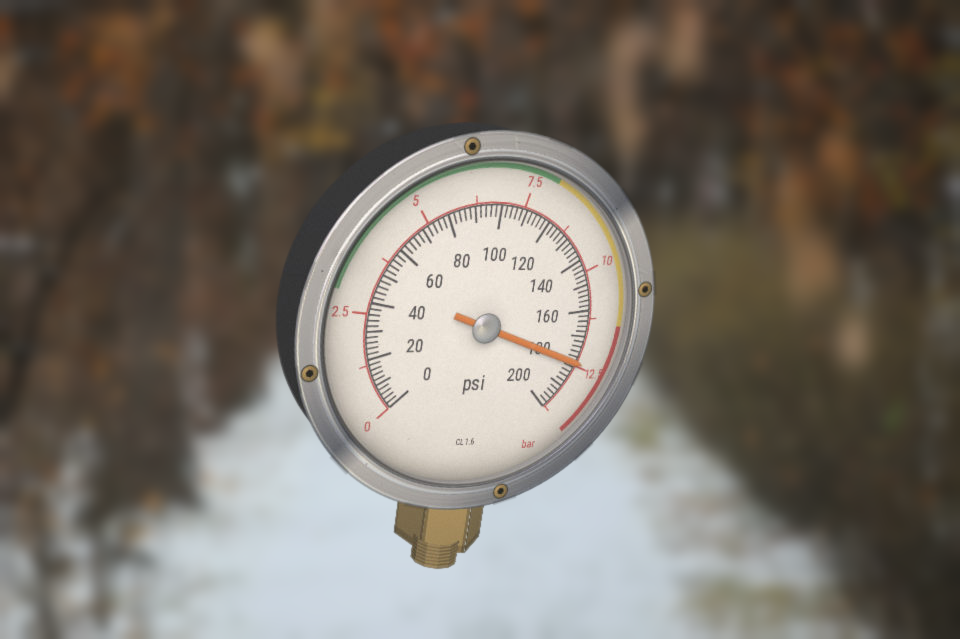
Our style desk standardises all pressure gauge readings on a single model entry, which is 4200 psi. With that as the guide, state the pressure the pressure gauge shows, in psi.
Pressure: 180 psi
